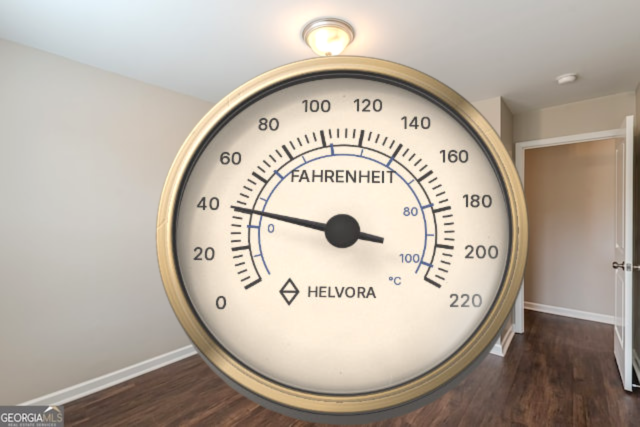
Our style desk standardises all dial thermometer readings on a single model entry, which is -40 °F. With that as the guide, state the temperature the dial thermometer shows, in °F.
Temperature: 40 °F
